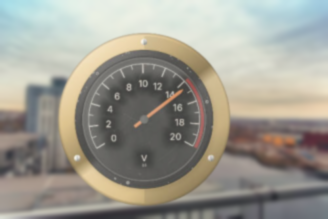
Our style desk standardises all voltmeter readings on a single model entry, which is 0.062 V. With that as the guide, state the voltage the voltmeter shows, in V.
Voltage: 14.5 V
